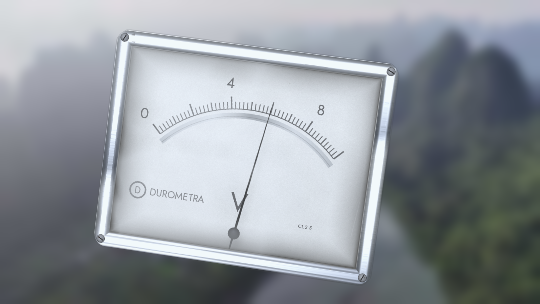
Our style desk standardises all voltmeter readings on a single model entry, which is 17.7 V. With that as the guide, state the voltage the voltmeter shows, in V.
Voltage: 6 V
